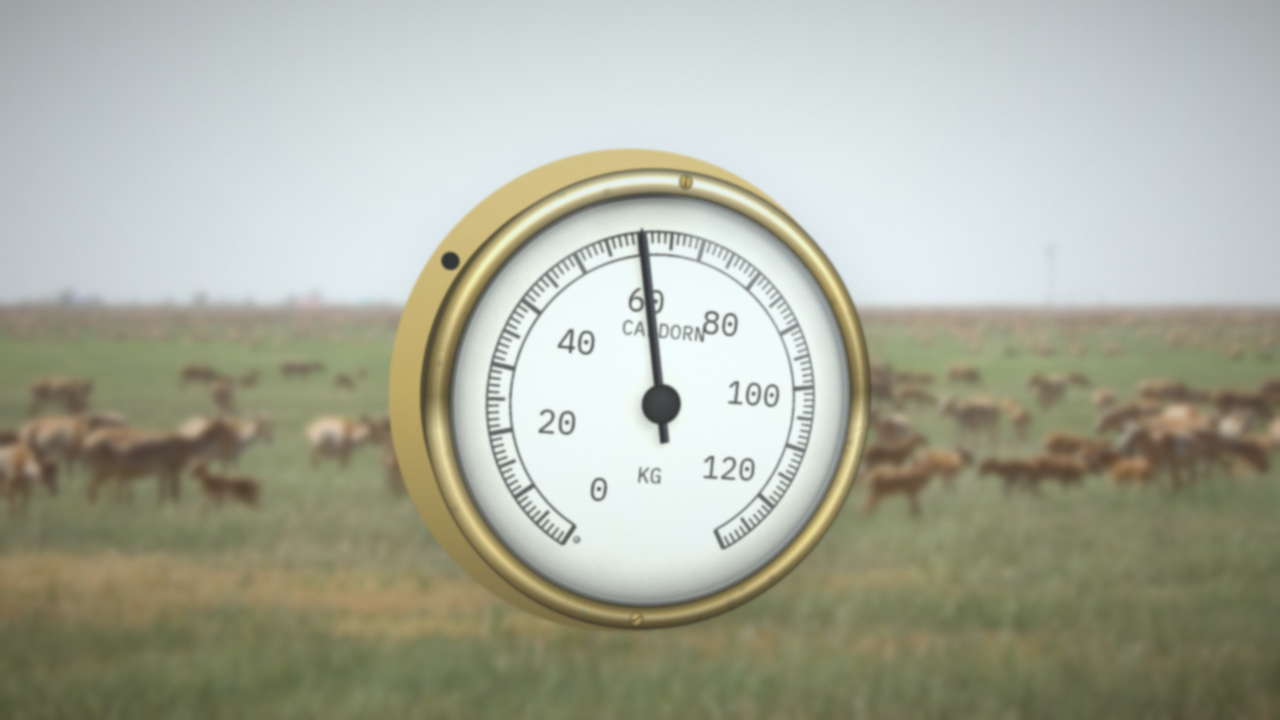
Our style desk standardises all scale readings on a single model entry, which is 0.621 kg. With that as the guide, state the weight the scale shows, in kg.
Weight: 60 kg
